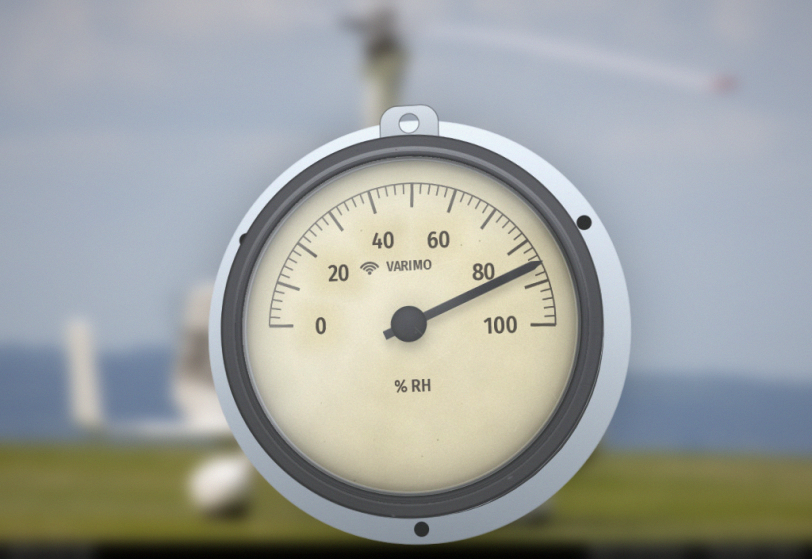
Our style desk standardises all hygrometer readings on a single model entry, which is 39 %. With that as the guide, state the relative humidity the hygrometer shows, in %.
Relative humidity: 86 %
